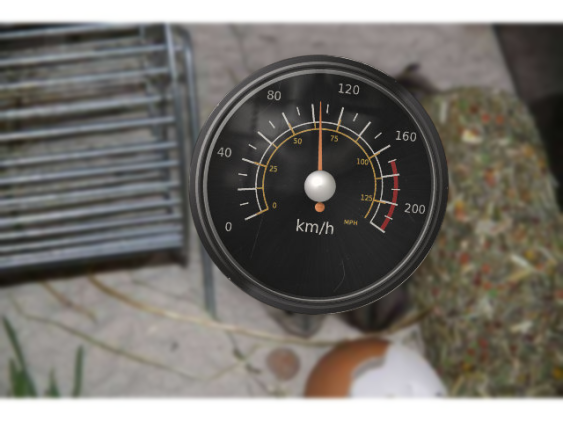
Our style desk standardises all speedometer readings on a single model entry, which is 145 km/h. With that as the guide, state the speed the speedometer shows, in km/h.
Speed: 105 km/h
